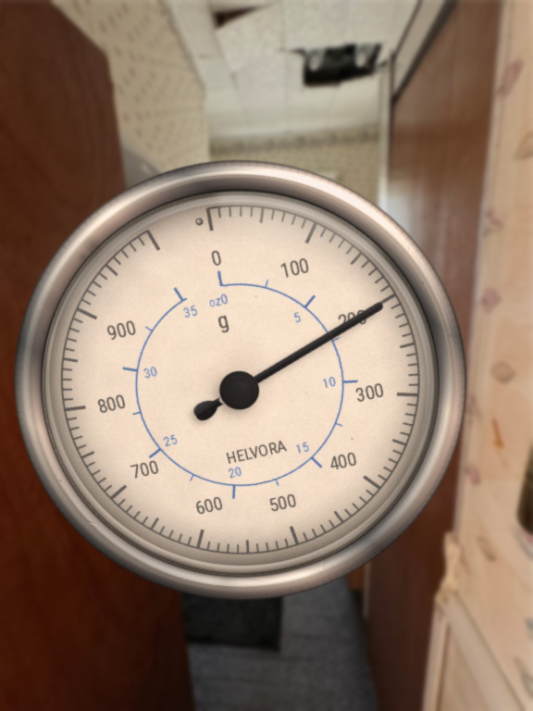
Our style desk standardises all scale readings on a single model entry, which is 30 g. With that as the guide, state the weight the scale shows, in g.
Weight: 200 g
